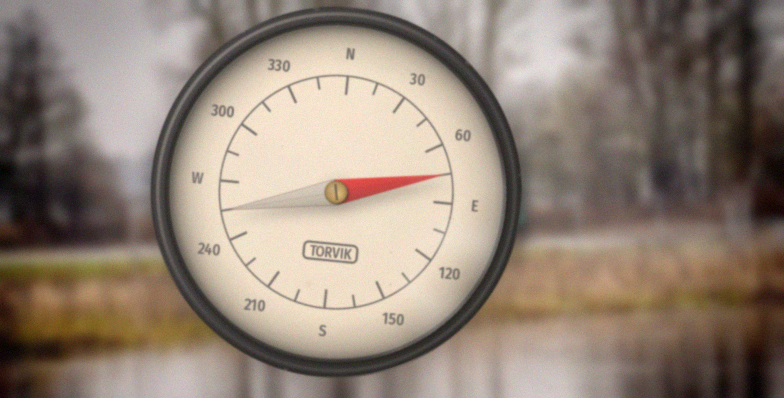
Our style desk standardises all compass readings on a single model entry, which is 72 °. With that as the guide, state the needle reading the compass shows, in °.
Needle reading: 75 °
